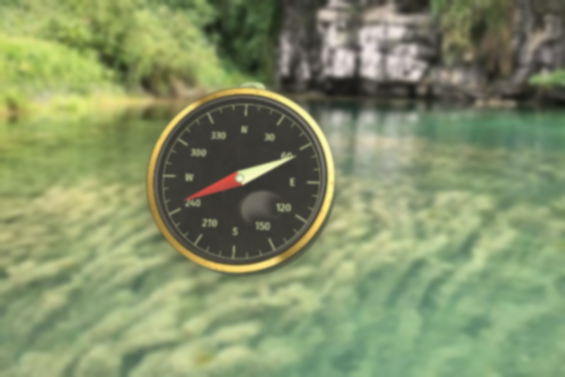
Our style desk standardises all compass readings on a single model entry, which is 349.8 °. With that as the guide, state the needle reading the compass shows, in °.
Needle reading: 245 °
